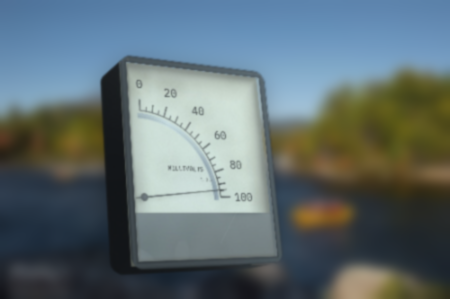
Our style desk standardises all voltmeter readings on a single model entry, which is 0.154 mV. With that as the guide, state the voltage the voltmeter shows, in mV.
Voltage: 95 mV
